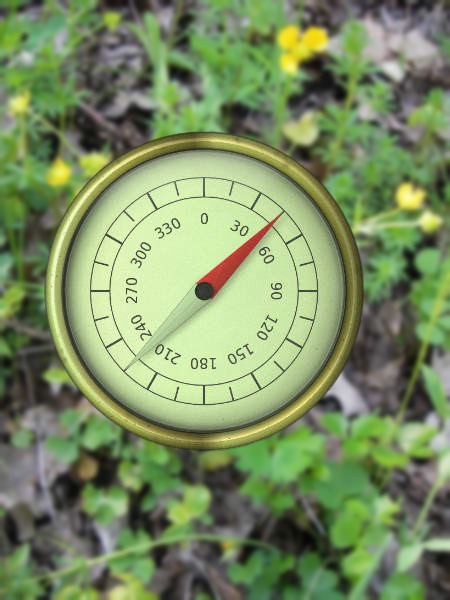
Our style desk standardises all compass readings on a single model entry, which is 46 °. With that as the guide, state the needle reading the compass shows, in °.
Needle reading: 45 °
